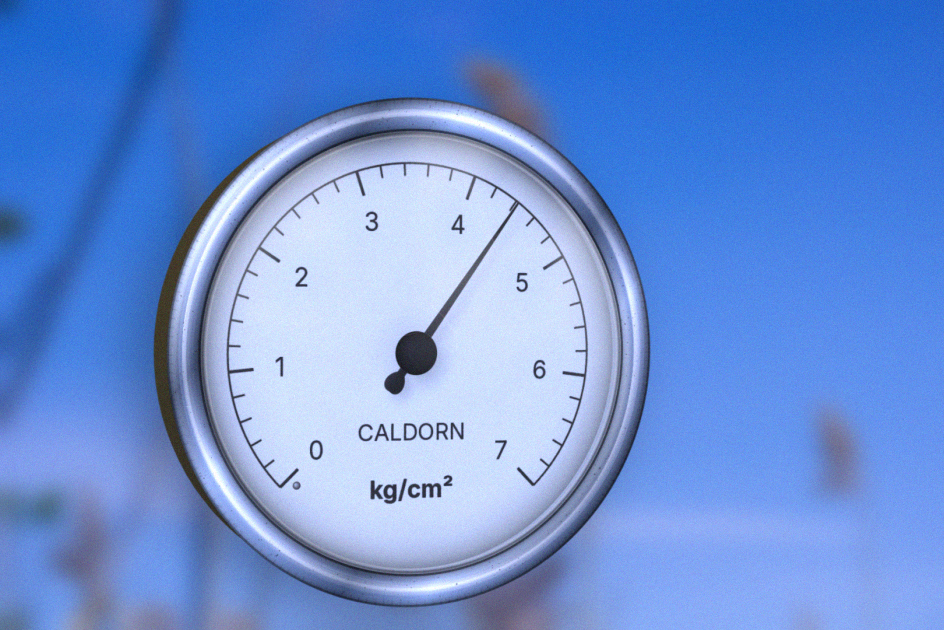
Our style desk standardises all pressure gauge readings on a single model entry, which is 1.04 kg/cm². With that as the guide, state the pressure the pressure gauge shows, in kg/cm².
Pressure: 4.4 kg/cm²
